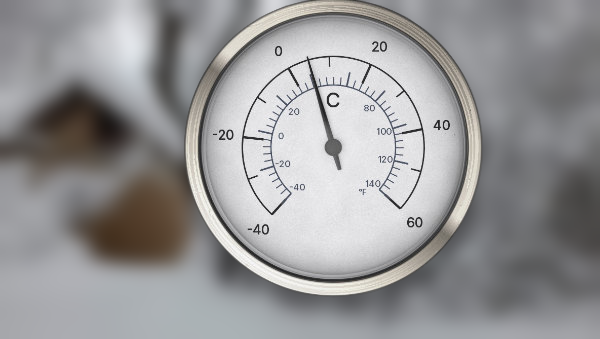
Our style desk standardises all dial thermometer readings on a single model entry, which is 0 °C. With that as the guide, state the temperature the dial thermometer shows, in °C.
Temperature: 5 °C
